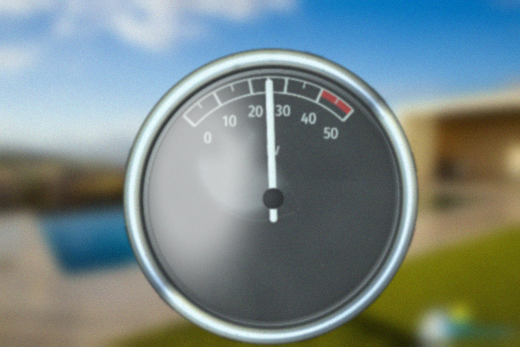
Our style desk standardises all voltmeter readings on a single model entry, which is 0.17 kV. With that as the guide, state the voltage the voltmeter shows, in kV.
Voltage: 25 kV
